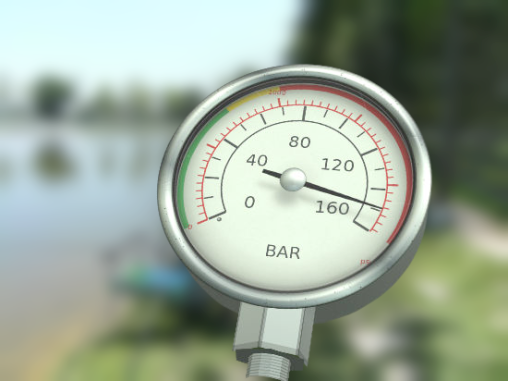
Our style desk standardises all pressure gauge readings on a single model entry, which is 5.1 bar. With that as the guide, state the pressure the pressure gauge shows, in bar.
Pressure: 150 bar
